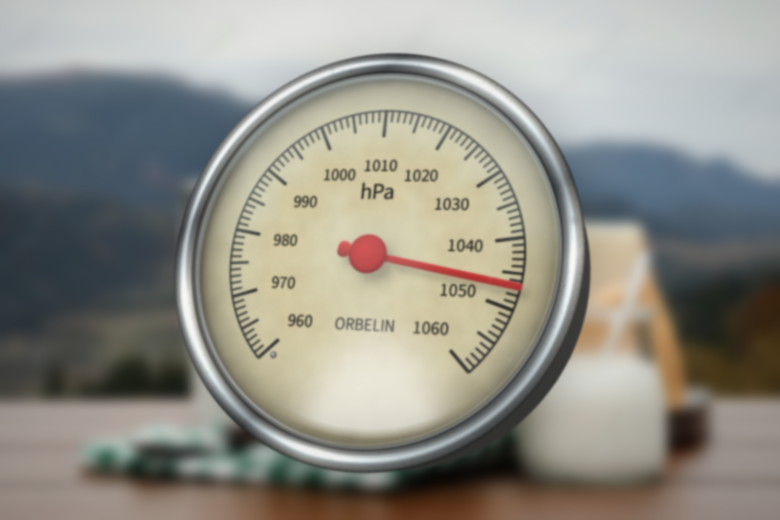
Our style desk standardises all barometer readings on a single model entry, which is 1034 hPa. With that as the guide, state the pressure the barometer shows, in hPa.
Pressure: 1047 hPa
